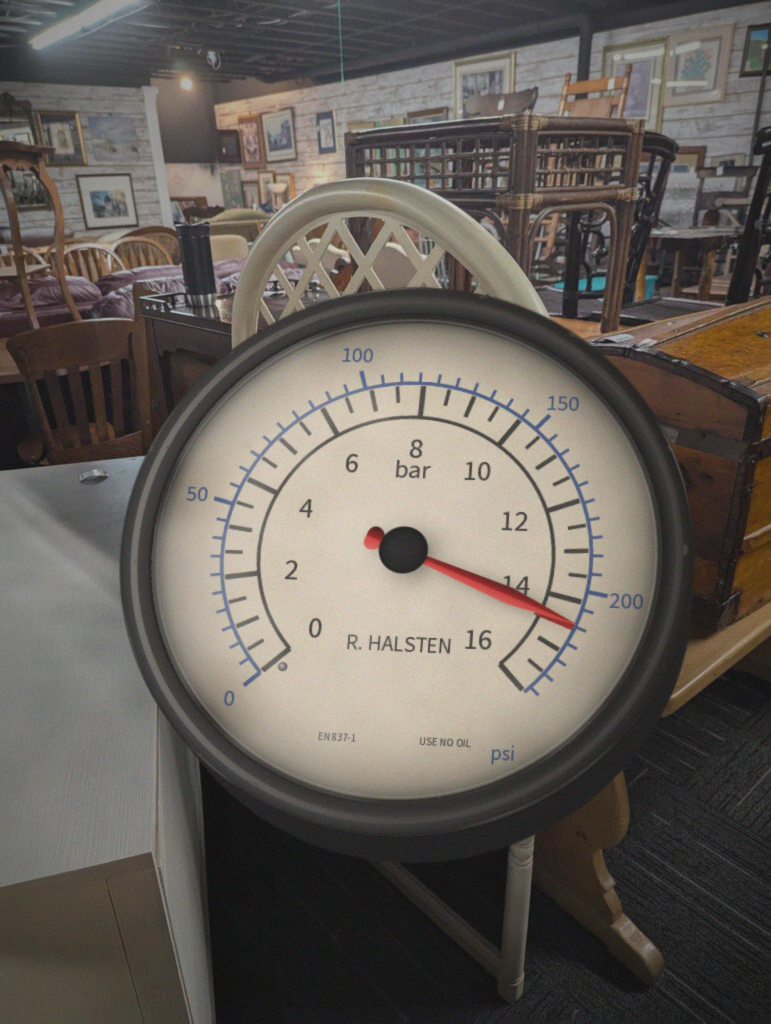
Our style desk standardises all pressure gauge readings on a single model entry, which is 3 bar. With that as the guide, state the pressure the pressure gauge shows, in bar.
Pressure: 14.5 bar
